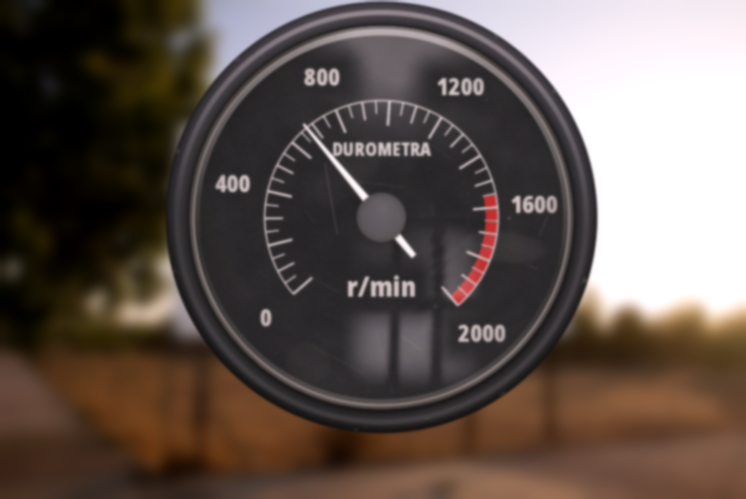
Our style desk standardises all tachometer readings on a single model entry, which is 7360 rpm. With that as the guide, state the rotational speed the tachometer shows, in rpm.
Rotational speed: 675 rpm
